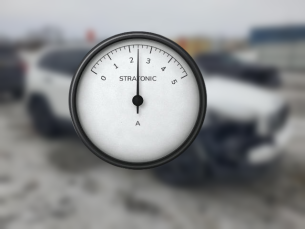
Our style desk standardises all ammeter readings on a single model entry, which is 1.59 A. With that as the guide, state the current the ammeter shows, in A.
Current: 2.4 A
